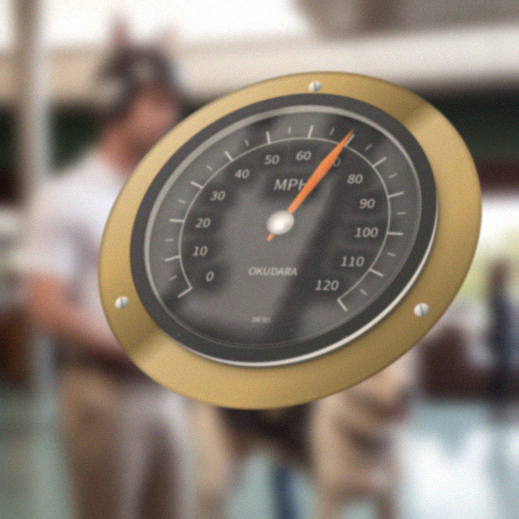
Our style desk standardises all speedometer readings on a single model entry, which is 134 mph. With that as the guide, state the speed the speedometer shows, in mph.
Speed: 70 mph
